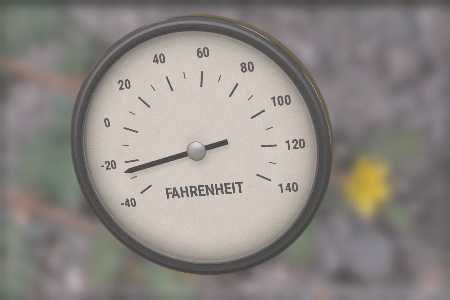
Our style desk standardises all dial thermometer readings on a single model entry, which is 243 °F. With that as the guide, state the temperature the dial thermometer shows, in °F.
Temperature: -25 °F
